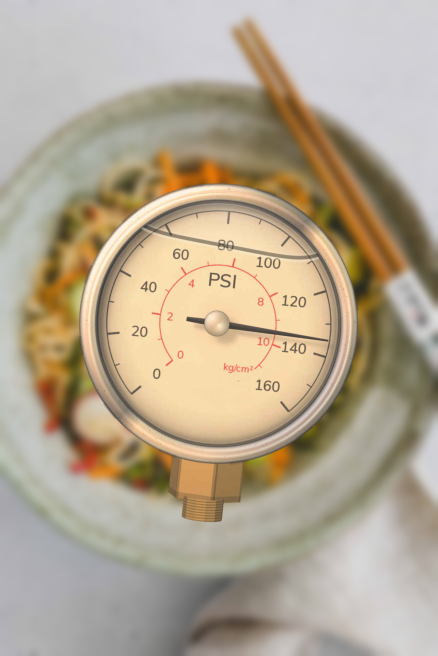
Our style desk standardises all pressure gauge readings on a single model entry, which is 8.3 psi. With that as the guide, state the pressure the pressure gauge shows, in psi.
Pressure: 135 psi
